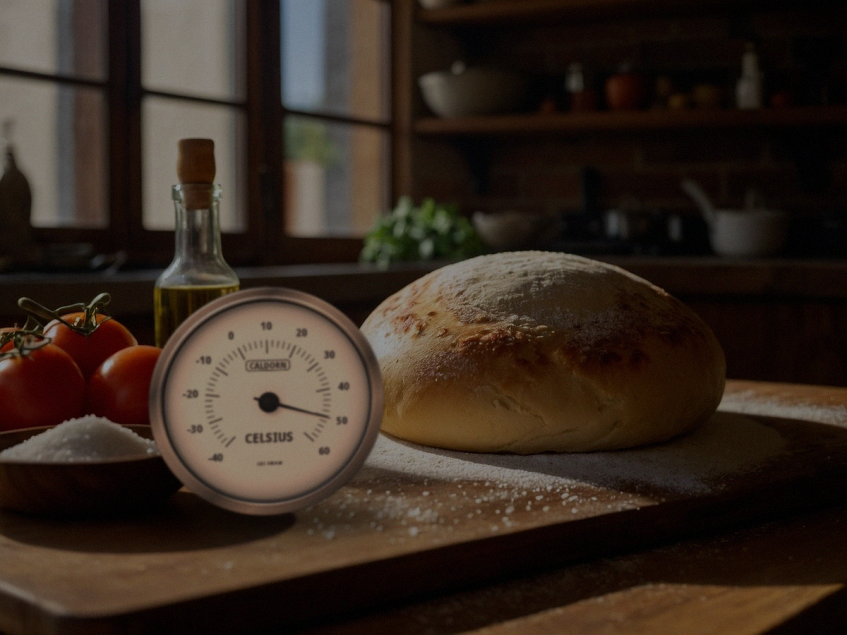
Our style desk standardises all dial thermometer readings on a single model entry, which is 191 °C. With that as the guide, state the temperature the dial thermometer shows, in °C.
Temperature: 50 °C
